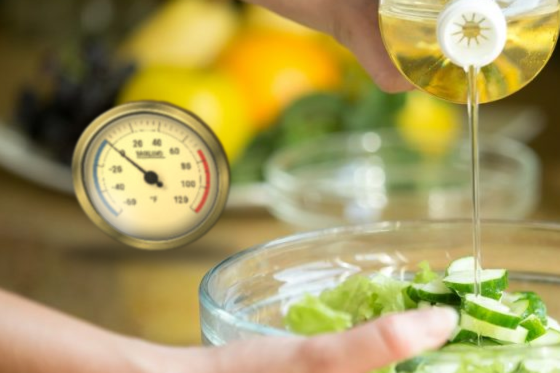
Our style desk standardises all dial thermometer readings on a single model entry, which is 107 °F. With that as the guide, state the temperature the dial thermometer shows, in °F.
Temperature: 0 °F
